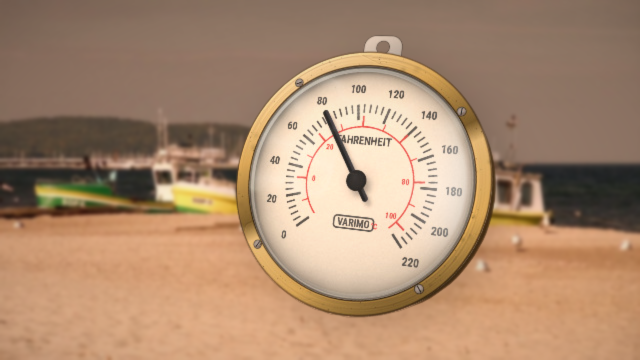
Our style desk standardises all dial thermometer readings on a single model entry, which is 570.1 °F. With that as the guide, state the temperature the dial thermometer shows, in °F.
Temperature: 80 °F
